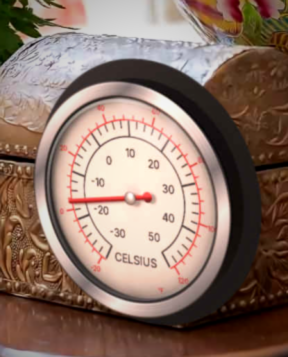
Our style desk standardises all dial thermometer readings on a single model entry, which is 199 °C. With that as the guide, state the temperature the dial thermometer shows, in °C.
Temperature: -16 °C
